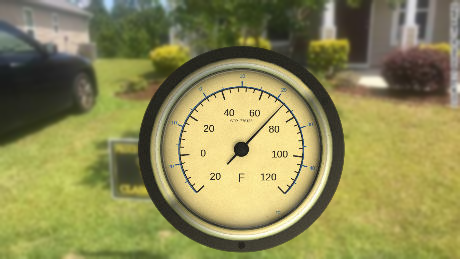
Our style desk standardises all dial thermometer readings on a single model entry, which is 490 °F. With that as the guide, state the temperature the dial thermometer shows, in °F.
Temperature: 72 °F
